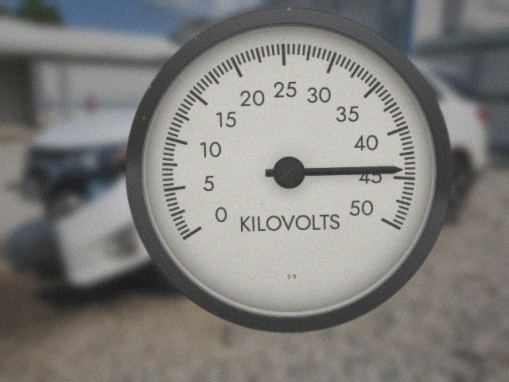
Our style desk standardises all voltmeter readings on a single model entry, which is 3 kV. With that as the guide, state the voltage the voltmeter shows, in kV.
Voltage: 44 kV
